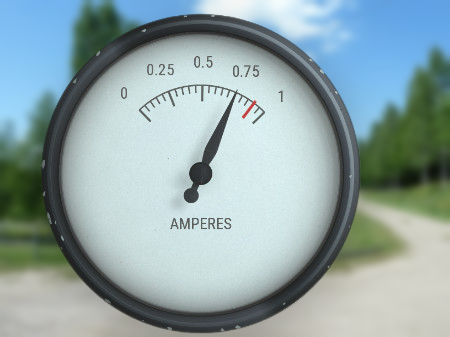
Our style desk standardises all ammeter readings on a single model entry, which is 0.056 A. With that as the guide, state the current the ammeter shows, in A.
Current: 0.75 A
